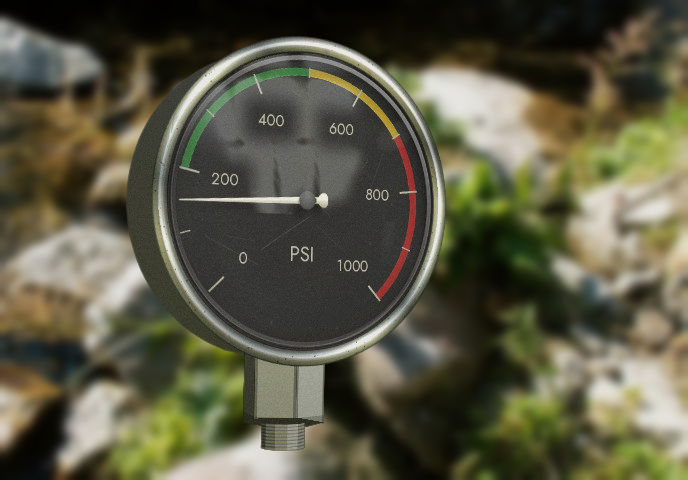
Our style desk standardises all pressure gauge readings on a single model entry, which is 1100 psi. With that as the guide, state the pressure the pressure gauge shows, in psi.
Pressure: 150 psi
